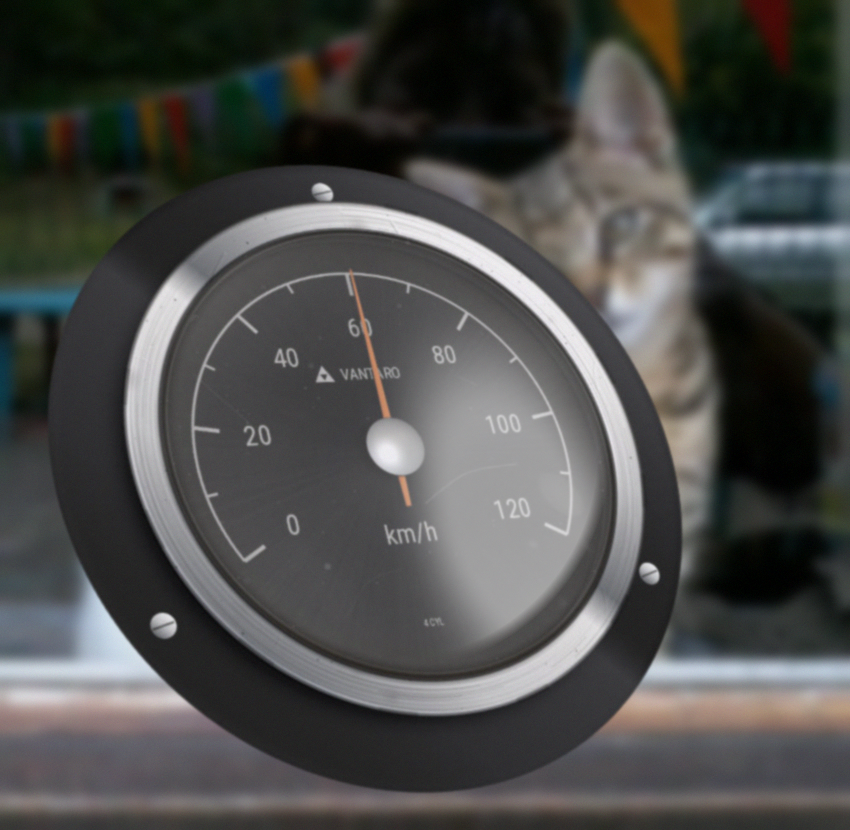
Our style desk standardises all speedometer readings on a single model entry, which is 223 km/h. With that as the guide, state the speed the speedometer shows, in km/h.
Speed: 60 km/h
